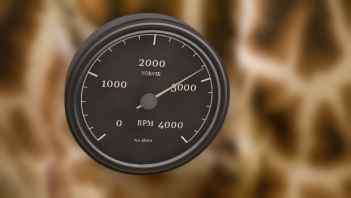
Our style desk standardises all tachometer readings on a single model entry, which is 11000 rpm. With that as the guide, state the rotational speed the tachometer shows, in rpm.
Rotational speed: 2800 rpm
